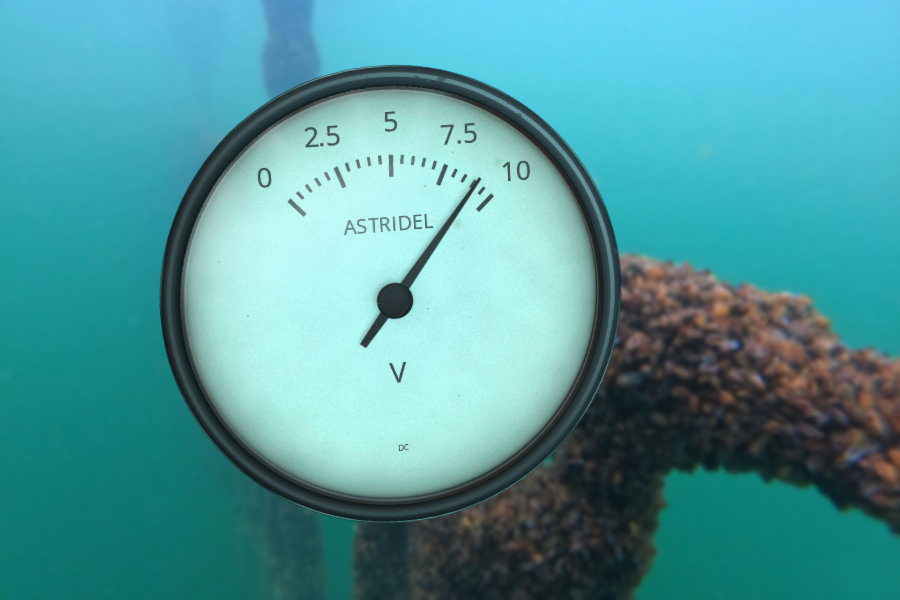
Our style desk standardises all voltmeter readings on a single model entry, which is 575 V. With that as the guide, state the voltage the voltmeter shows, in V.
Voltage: 9 V
